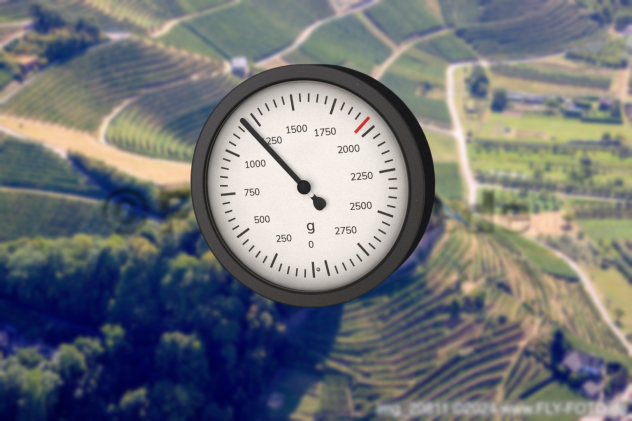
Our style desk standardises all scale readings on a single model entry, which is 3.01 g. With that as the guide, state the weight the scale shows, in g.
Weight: 1200 g
